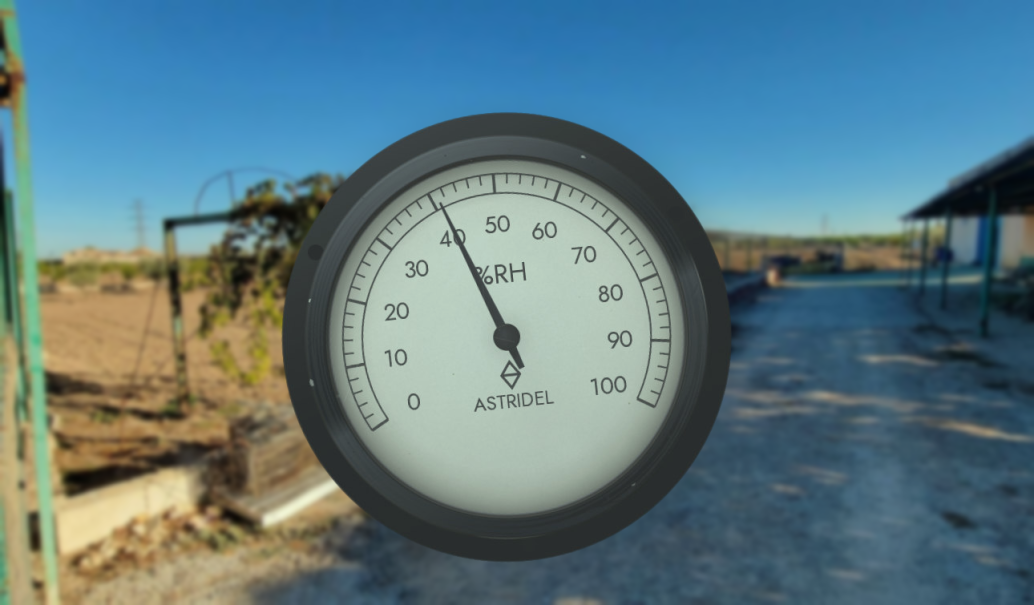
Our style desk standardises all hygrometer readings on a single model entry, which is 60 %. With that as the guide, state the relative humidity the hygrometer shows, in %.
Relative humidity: 41 %
